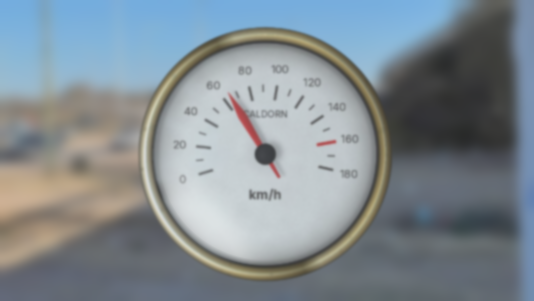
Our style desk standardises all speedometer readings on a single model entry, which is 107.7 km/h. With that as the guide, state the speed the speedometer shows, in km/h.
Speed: 65 km/h
